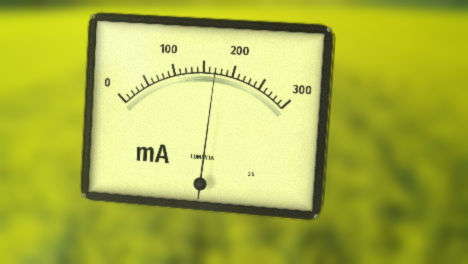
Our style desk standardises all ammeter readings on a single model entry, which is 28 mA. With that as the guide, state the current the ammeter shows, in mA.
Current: 170 mA
